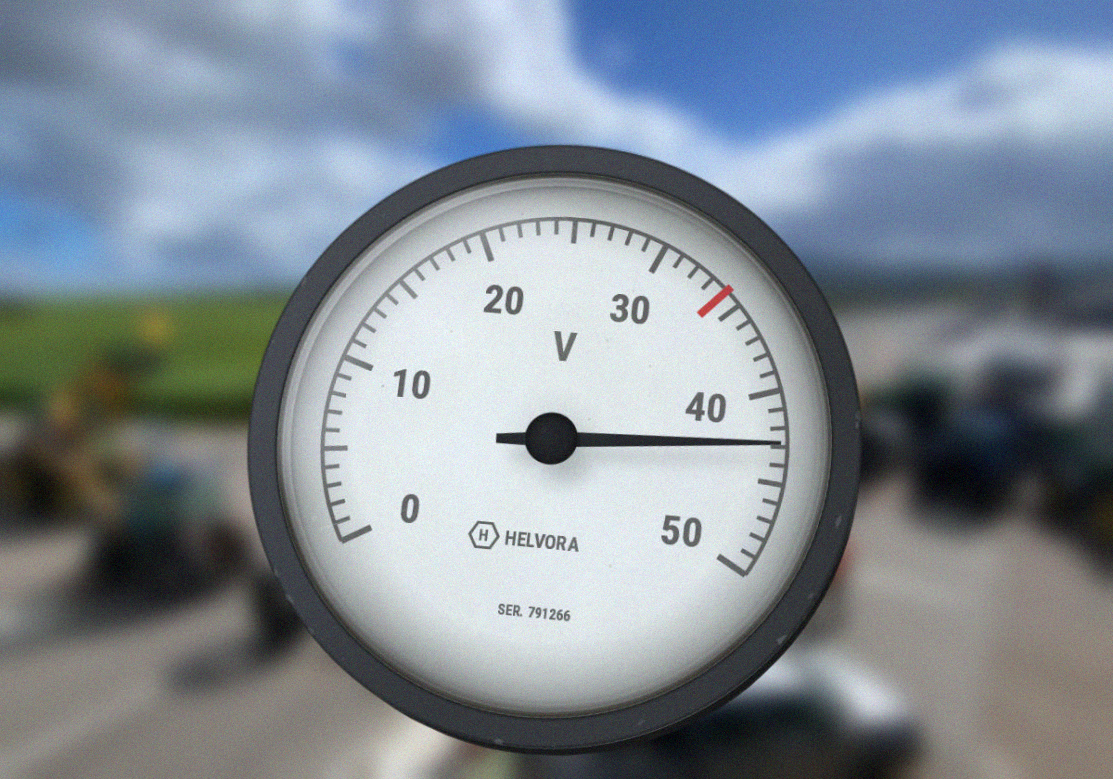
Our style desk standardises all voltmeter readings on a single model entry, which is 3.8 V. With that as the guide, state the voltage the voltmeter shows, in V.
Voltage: 43 V
